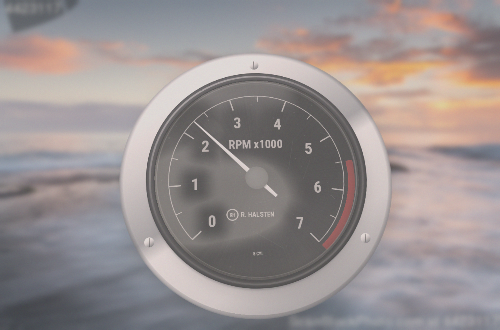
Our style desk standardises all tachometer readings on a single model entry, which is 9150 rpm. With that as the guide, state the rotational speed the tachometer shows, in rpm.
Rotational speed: 2250 rpm
